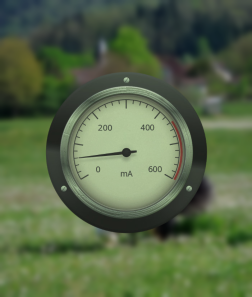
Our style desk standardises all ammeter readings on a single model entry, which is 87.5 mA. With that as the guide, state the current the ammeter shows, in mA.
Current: 60 mA
